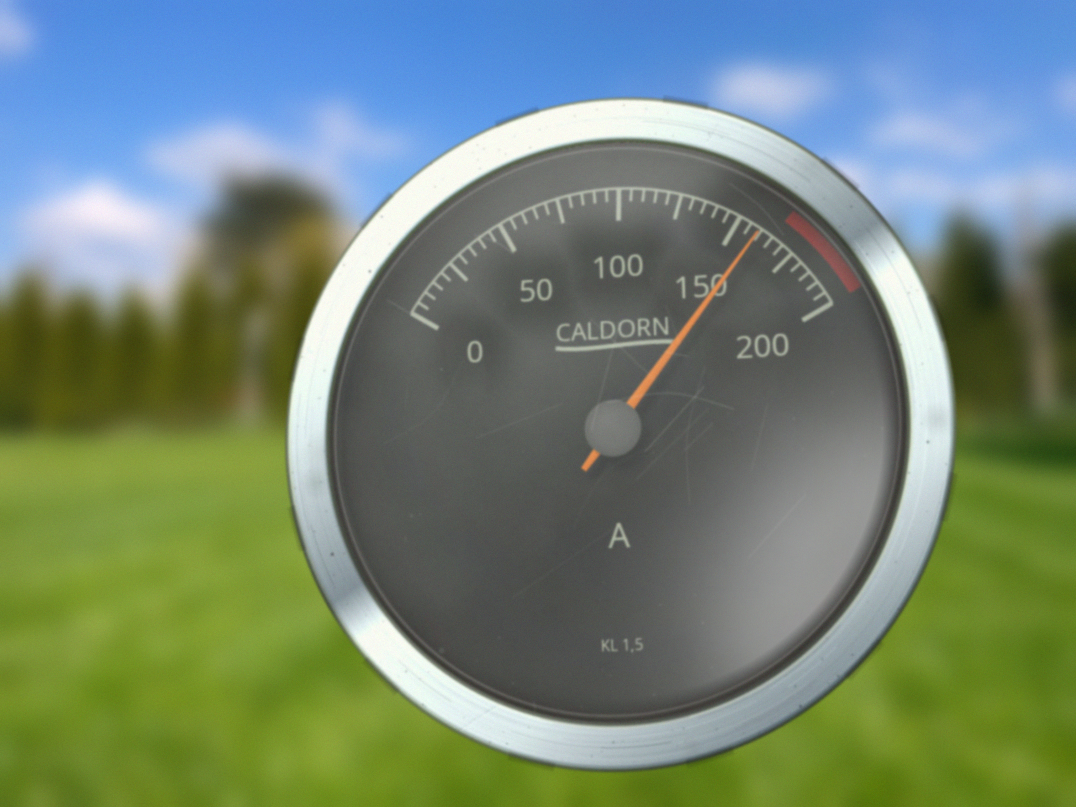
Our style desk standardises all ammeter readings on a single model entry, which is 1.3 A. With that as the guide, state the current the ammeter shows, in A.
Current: 160 A
